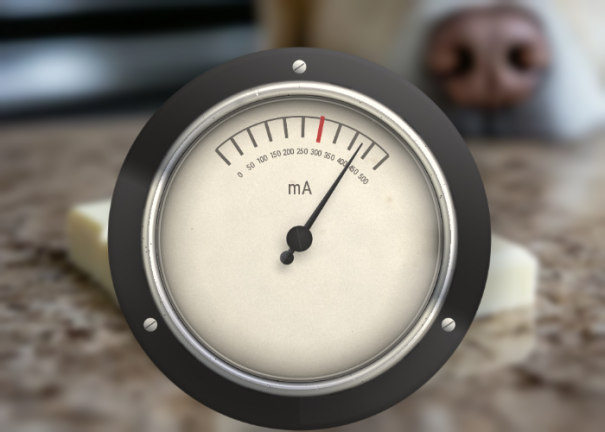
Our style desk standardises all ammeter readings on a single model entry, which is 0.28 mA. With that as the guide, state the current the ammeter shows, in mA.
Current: 425 mA
